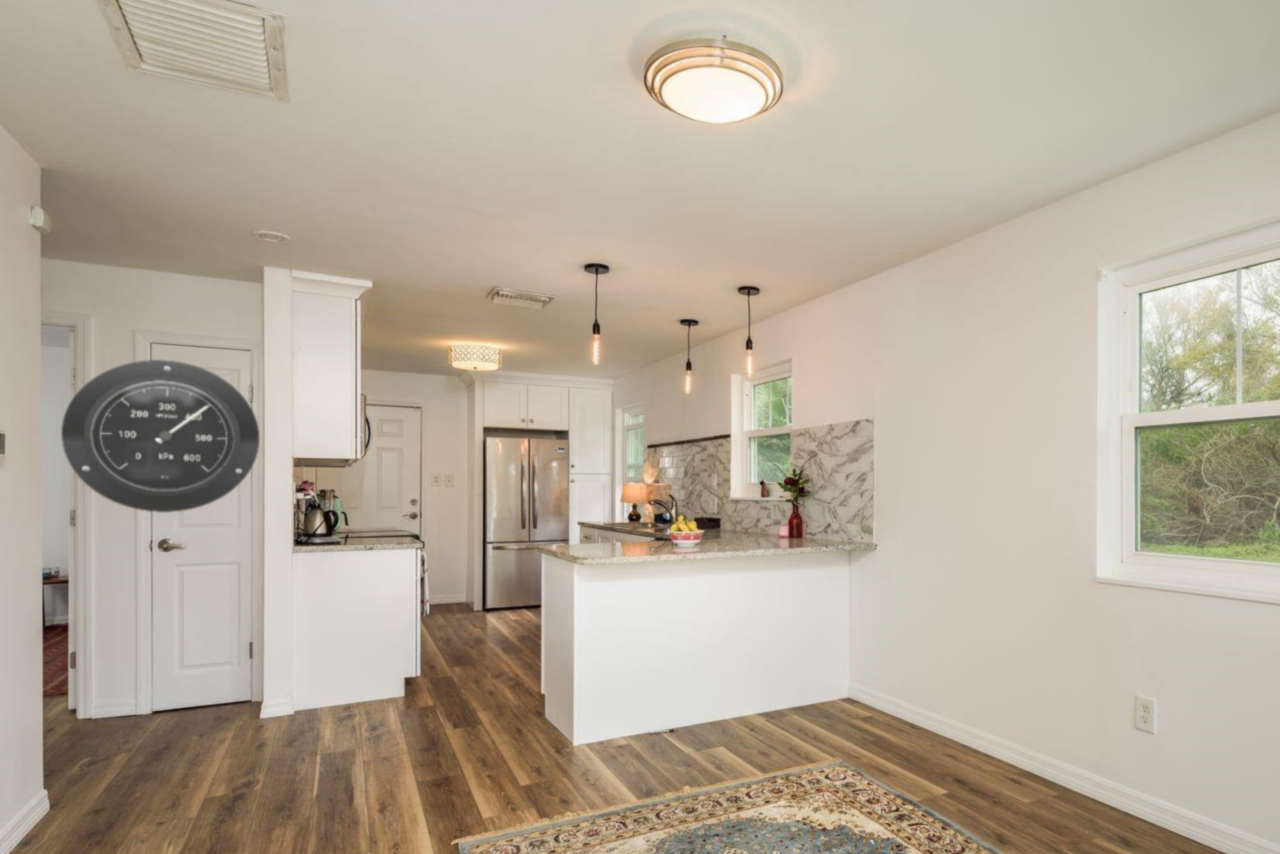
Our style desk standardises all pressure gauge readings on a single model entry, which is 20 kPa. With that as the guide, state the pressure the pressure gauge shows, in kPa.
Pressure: 400 kPa
